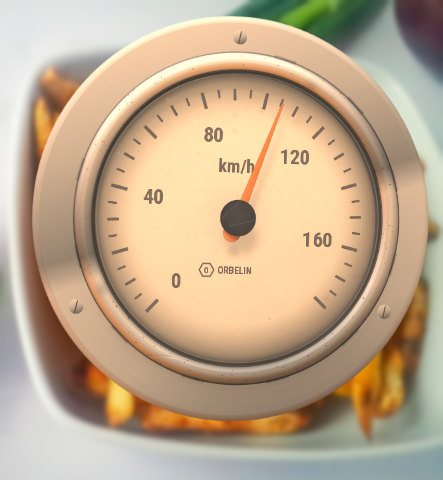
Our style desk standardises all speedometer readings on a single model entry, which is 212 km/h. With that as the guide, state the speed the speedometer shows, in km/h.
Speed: 105 km/h
